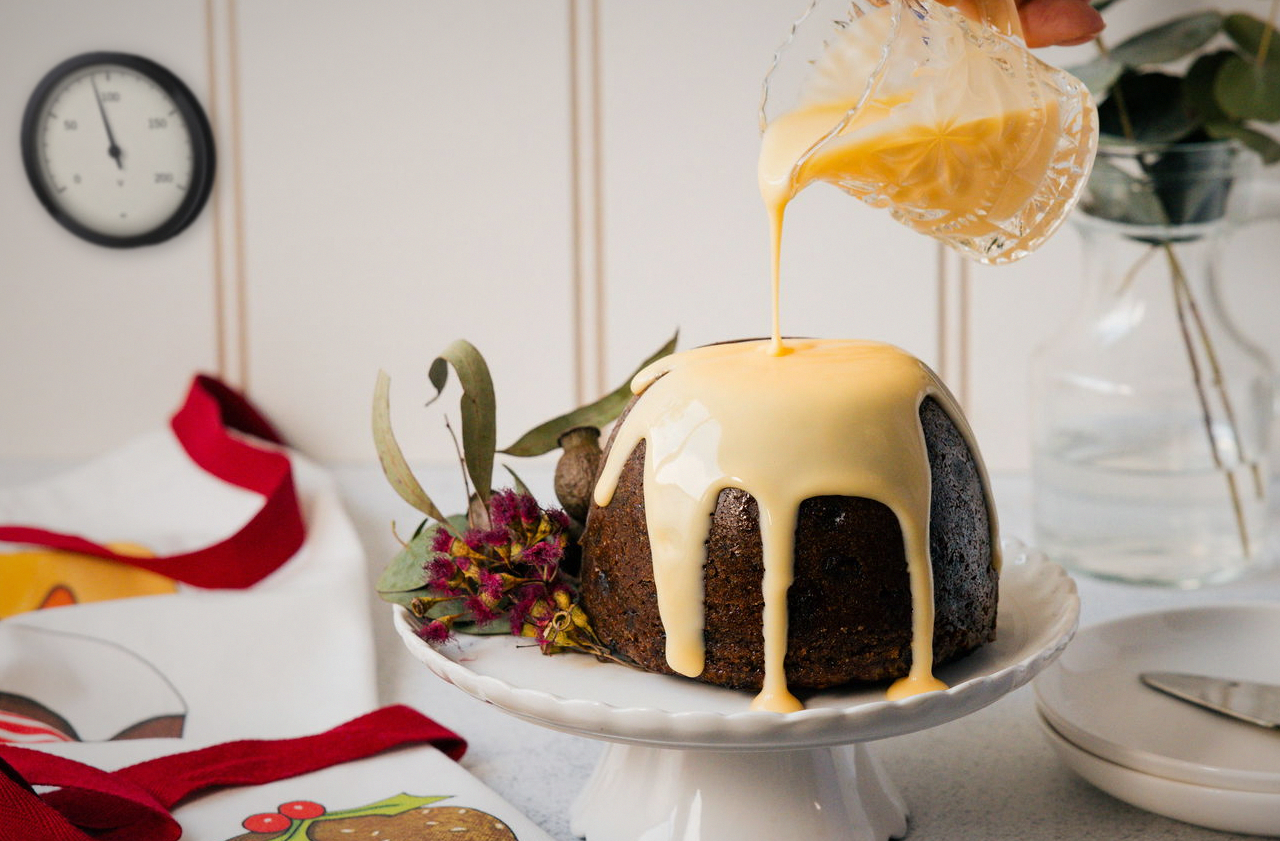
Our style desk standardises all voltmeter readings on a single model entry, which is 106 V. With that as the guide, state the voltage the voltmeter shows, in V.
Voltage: 90 V
